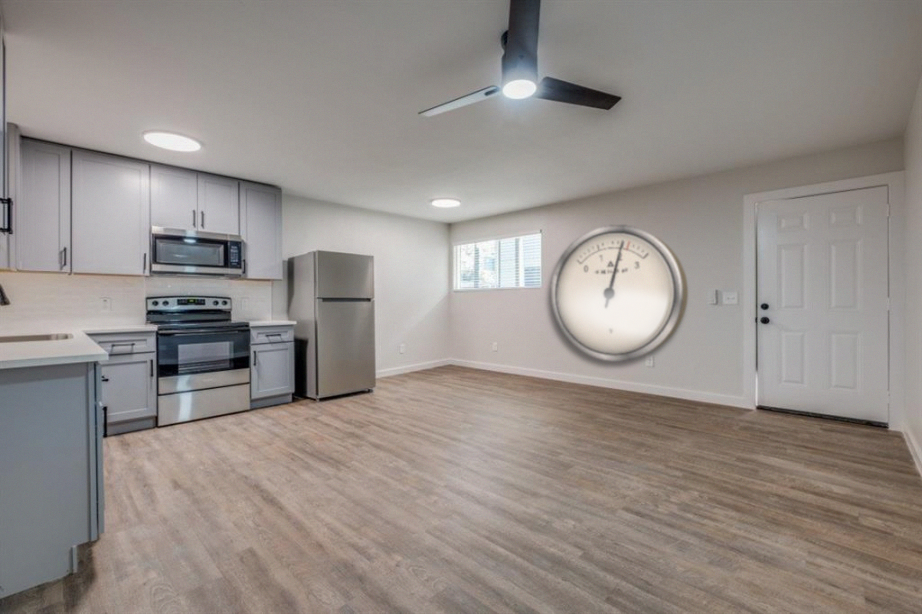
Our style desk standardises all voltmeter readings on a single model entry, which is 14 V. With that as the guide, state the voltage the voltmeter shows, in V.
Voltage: 2 V
